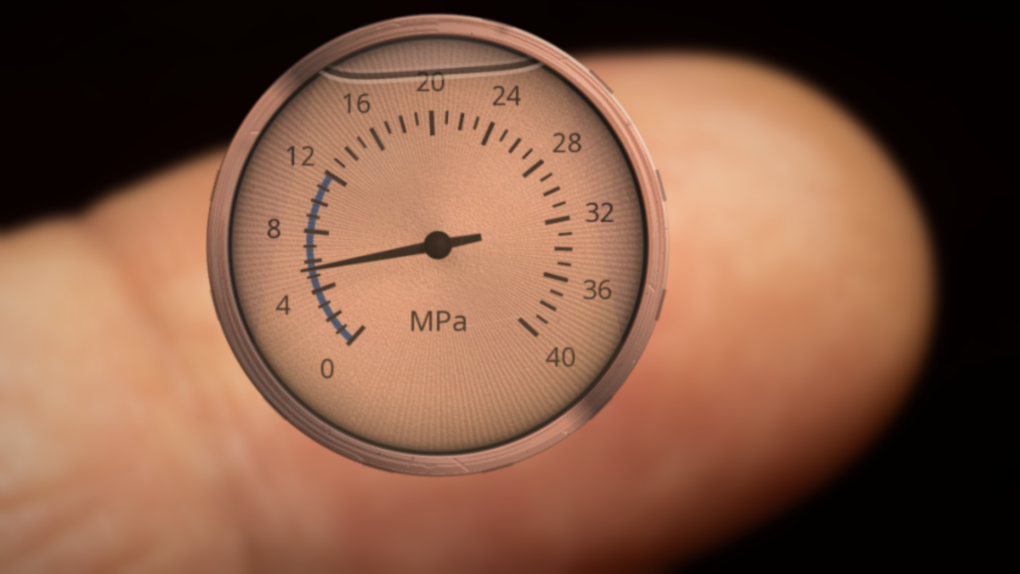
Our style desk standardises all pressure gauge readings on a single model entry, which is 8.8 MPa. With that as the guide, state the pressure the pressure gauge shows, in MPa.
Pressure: 5.5 MPa
